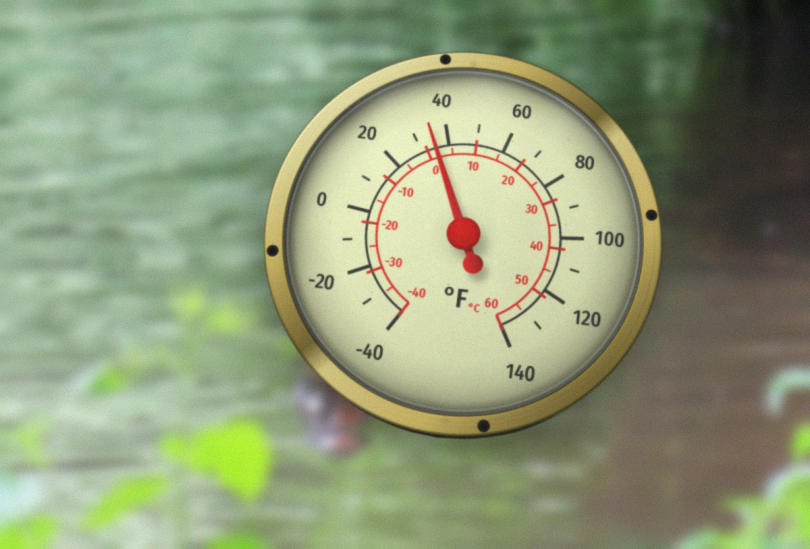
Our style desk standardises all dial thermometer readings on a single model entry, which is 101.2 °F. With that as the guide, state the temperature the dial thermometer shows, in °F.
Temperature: 35 °F
